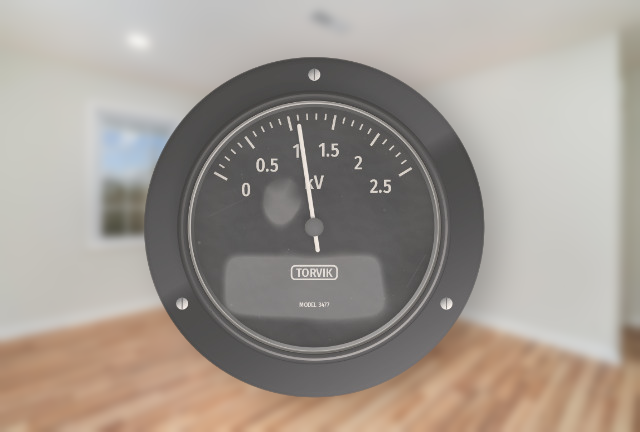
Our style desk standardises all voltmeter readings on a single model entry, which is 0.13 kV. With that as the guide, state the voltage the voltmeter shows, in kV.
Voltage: 1.1 kV
